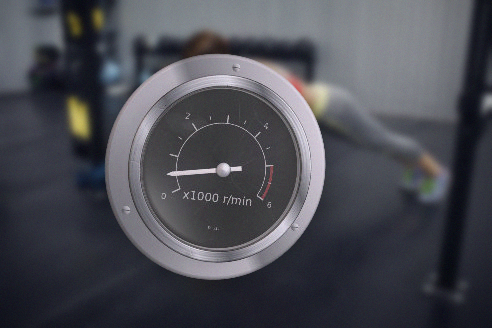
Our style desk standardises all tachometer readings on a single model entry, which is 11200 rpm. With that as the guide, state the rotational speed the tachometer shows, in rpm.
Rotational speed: 500 rpm
